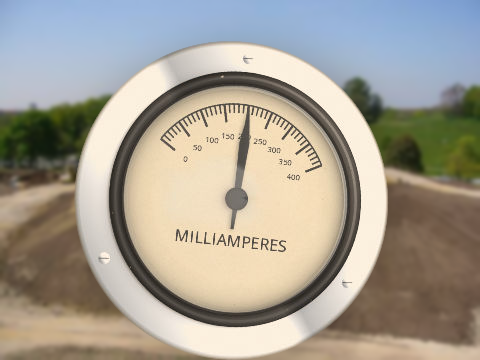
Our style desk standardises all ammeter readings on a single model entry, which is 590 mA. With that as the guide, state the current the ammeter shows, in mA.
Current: 200 mA
